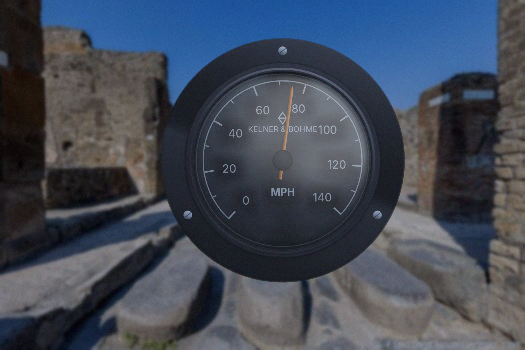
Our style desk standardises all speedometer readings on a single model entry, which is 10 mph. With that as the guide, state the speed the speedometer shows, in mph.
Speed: 75 mph
